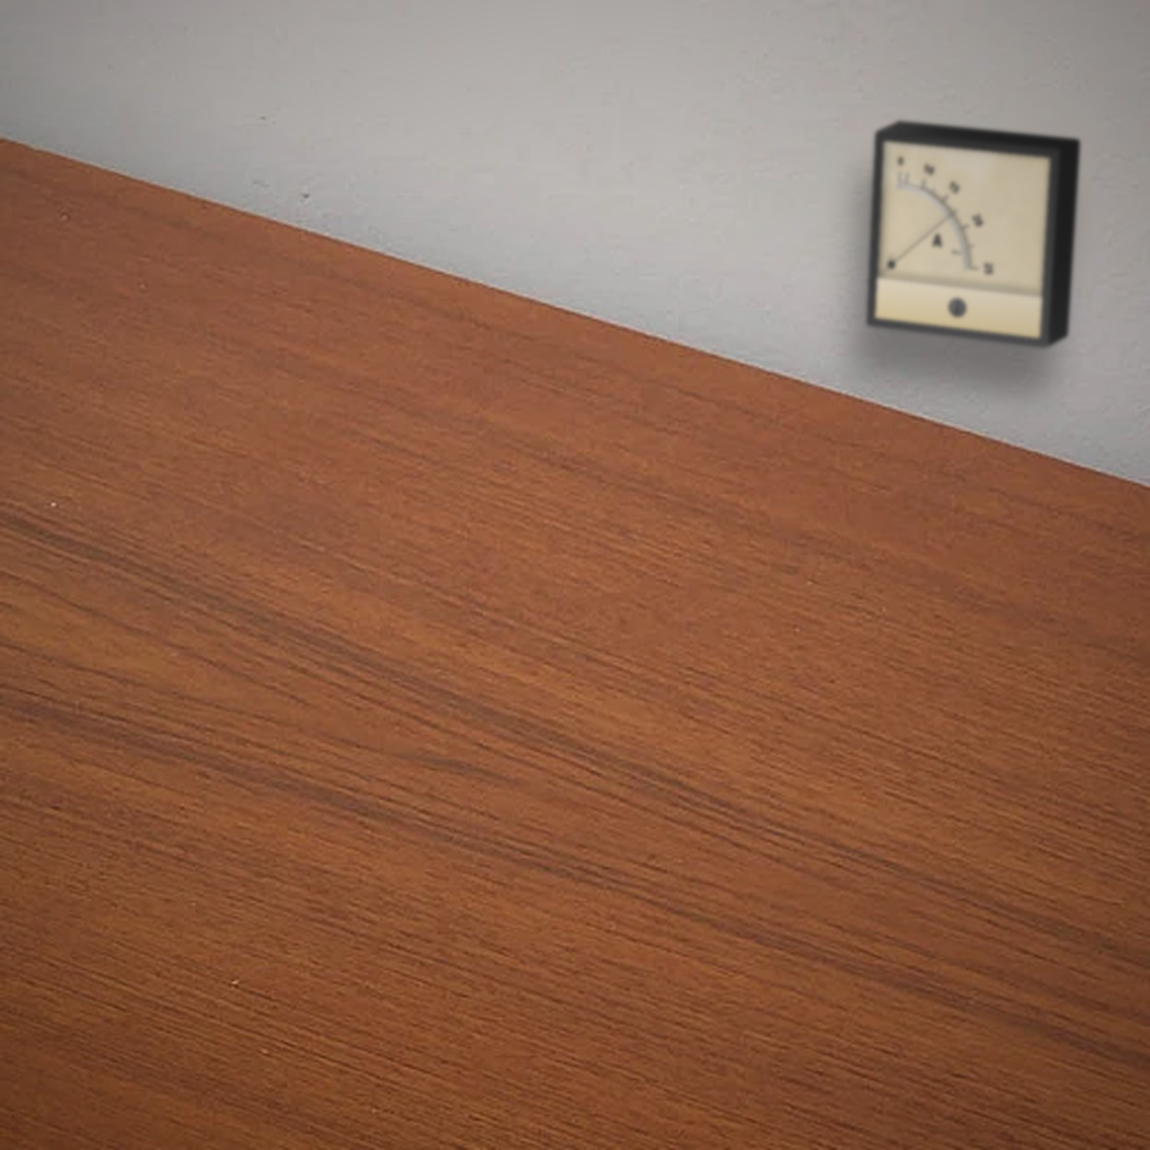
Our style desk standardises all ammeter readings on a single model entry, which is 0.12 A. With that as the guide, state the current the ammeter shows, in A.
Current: 17.5 A
